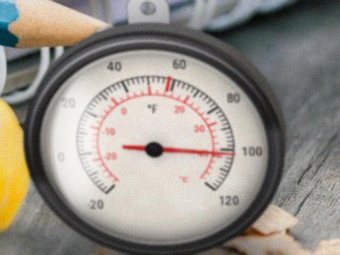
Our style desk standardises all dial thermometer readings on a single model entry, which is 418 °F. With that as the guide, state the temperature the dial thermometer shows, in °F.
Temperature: 100 °F
